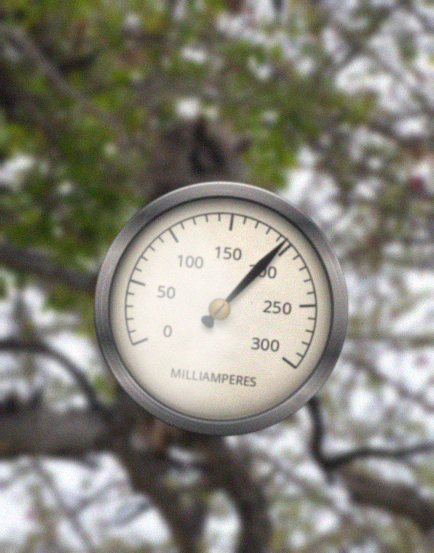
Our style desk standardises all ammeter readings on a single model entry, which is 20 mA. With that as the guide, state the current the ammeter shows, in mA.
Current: 195 mA
